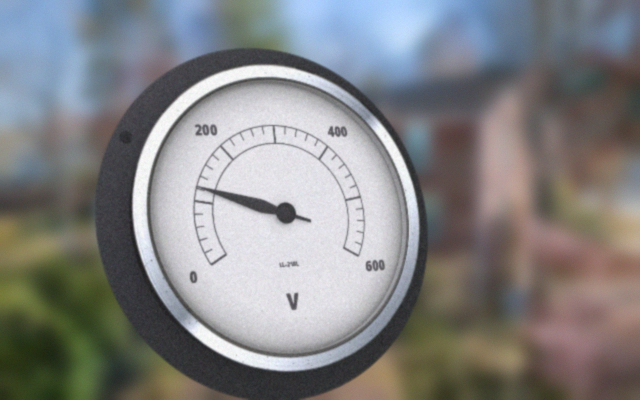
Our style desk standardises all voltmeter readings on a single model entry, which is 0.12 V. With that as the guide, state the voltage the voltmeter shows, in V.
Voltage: 120 V
